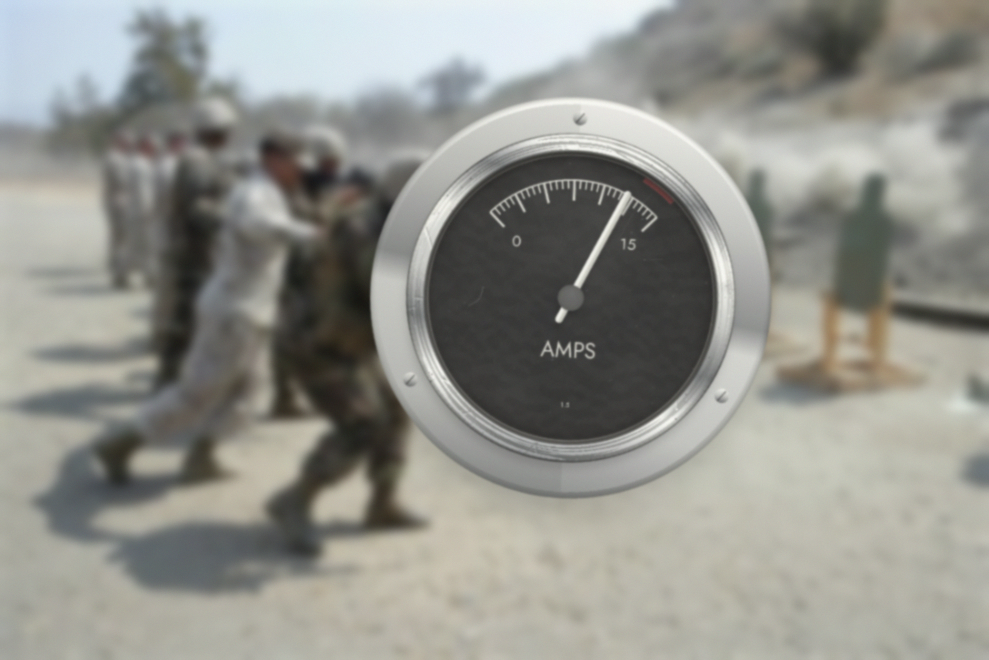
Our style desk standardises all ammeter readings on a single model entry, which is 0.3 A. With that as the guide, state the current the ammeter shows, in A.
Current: 12 A
